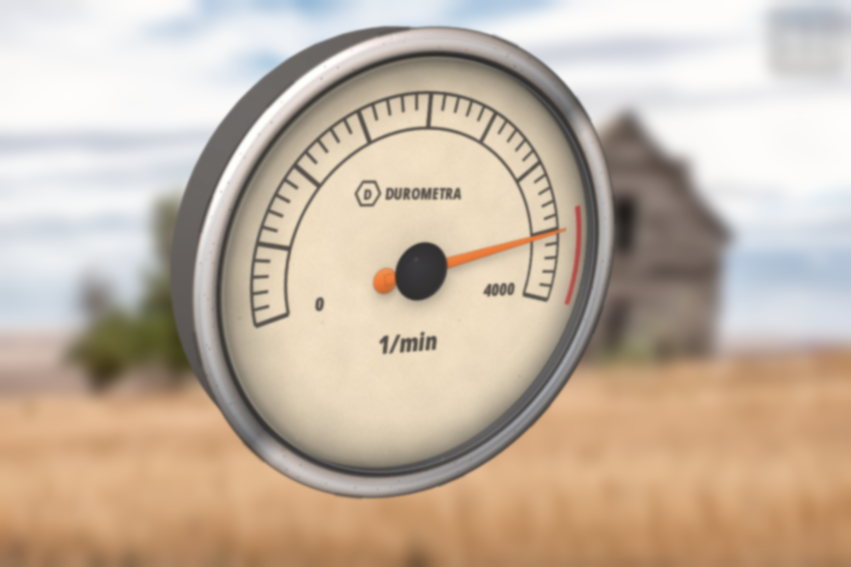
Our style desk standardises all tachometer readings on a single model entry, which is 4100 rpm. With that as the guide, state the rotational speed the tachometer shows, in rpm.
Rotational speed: 3500 rpm
